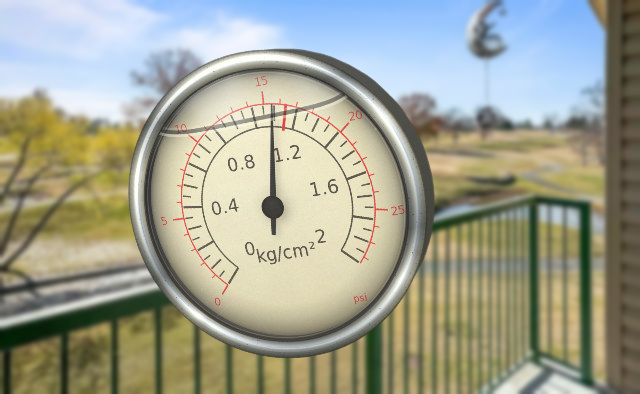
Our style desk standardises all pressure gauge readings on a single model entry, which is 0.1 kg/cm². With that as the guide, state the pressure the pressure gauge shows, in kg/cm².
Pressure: 1.1 kg/cm²
